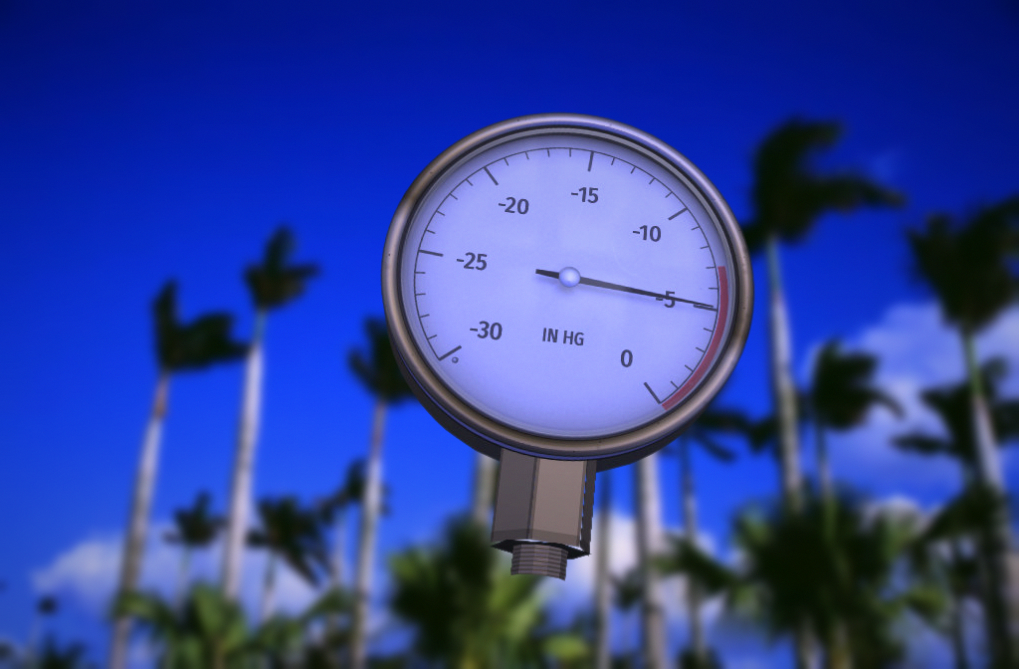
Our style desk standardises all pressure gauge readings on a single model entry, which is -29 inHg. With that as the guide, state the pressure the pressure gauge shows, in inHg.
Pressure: -5 inHg
